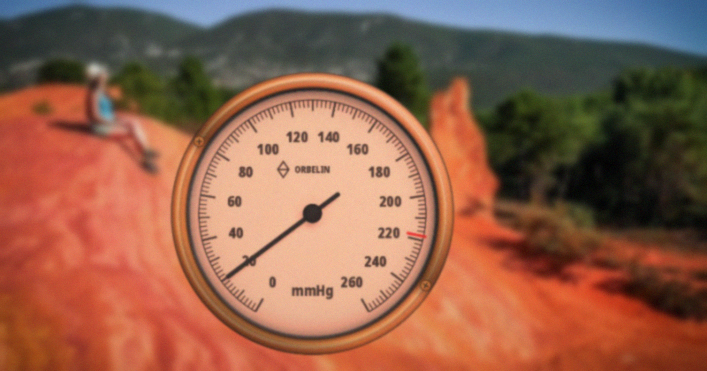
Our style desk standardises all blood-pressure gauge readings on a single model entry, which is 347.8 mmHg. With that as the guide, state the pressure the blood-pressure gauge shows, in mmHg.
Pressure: 20 mmHg
